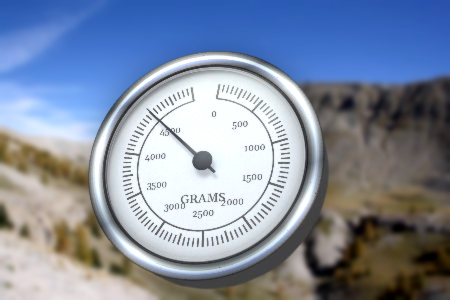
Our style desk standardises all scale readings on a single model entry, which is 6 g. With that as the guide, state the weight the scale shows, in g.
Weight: 4500 g
